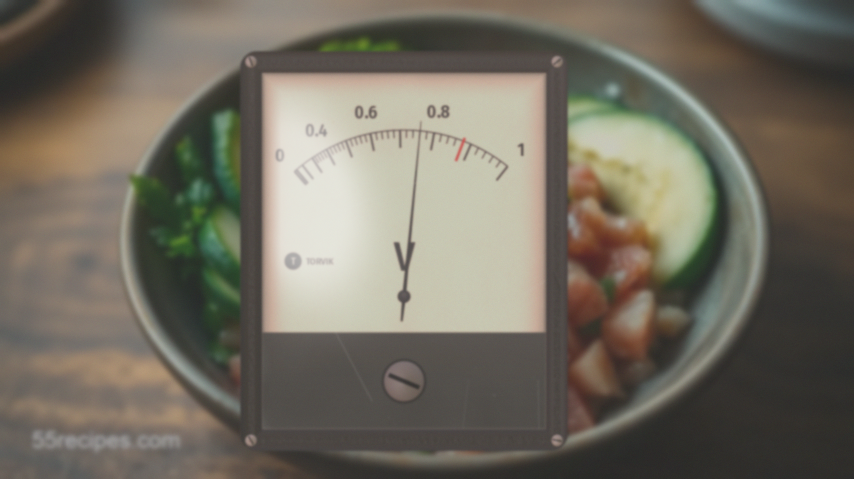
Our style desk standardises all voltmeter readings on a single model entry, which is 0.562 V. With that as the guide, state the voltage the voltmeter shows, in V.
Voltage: 0.76 V
